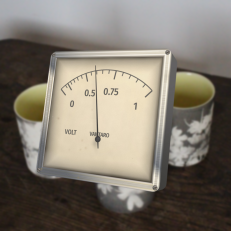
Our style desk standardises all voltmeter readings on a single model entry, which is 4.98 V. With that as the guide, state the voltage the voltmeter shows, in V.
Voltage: 0.6 V
